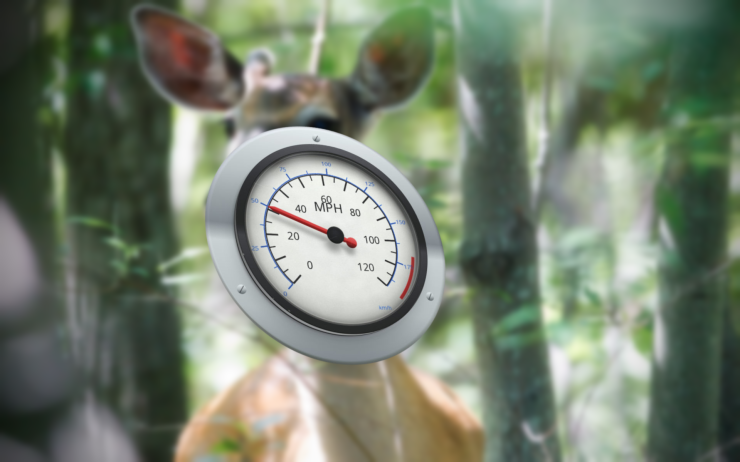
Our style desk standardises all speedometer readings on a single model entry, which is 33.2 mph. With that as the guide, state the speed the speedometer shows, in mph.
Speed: 30 mph
